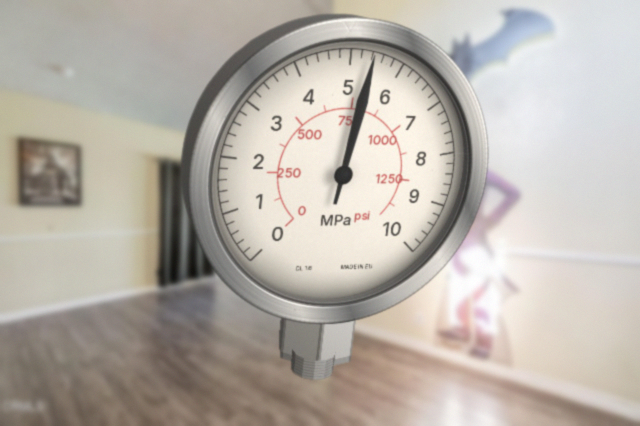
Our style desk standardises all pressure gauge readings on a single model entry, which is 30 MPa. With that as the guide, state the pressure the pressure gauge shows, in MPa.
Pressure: 5.4 MPa
